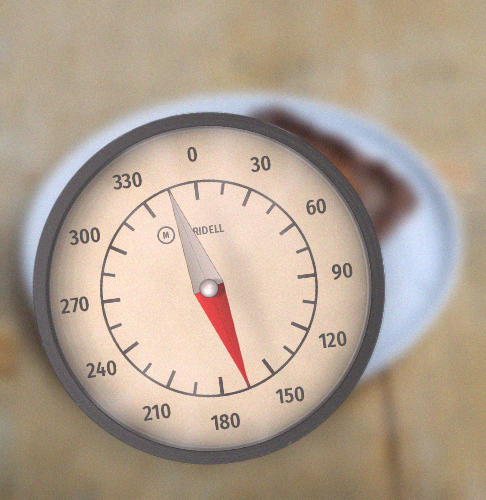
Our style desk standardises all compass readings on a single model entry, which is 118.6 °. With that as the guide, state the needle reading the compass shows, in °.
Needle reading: 165 °
